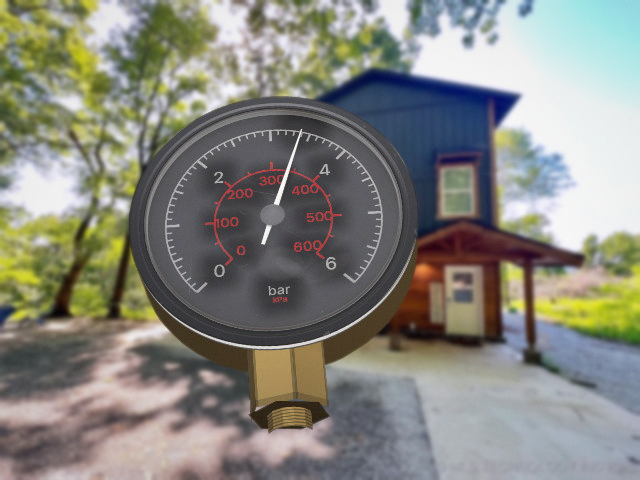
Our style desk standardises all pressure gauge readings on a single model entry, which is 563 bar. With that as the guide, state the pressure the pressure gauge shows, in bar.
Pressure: 3.4 bar
